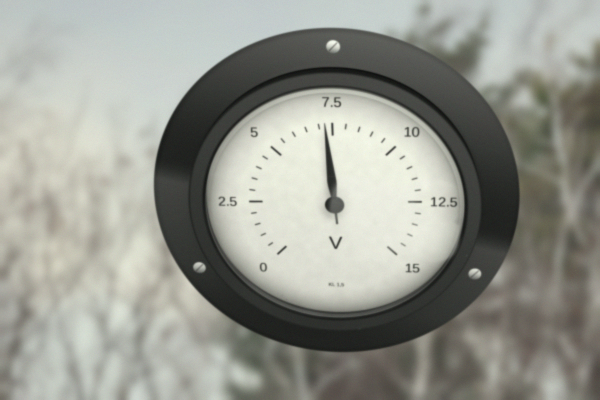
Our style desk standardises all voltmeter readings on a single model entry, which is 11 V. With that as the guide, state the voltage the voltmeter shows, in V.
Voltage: 7.25 V
